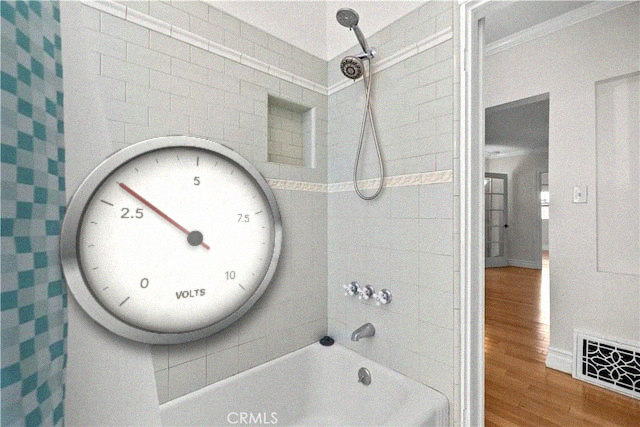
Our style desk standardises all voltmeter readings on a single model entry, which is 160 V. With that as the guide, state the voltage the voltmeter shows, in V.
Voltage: 3 V
